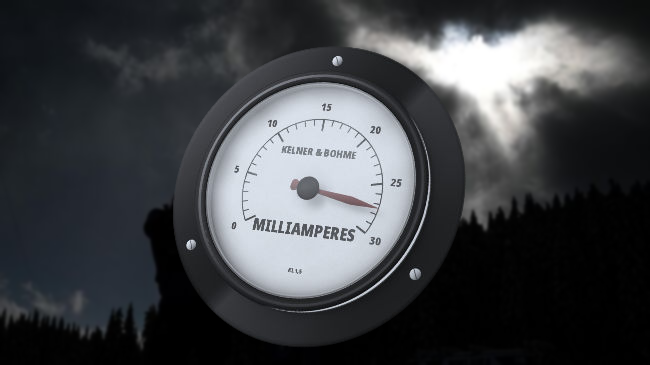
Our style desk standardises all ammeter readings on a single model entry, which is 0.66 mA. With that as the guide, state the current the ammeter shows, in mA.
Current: 27.5 mA
